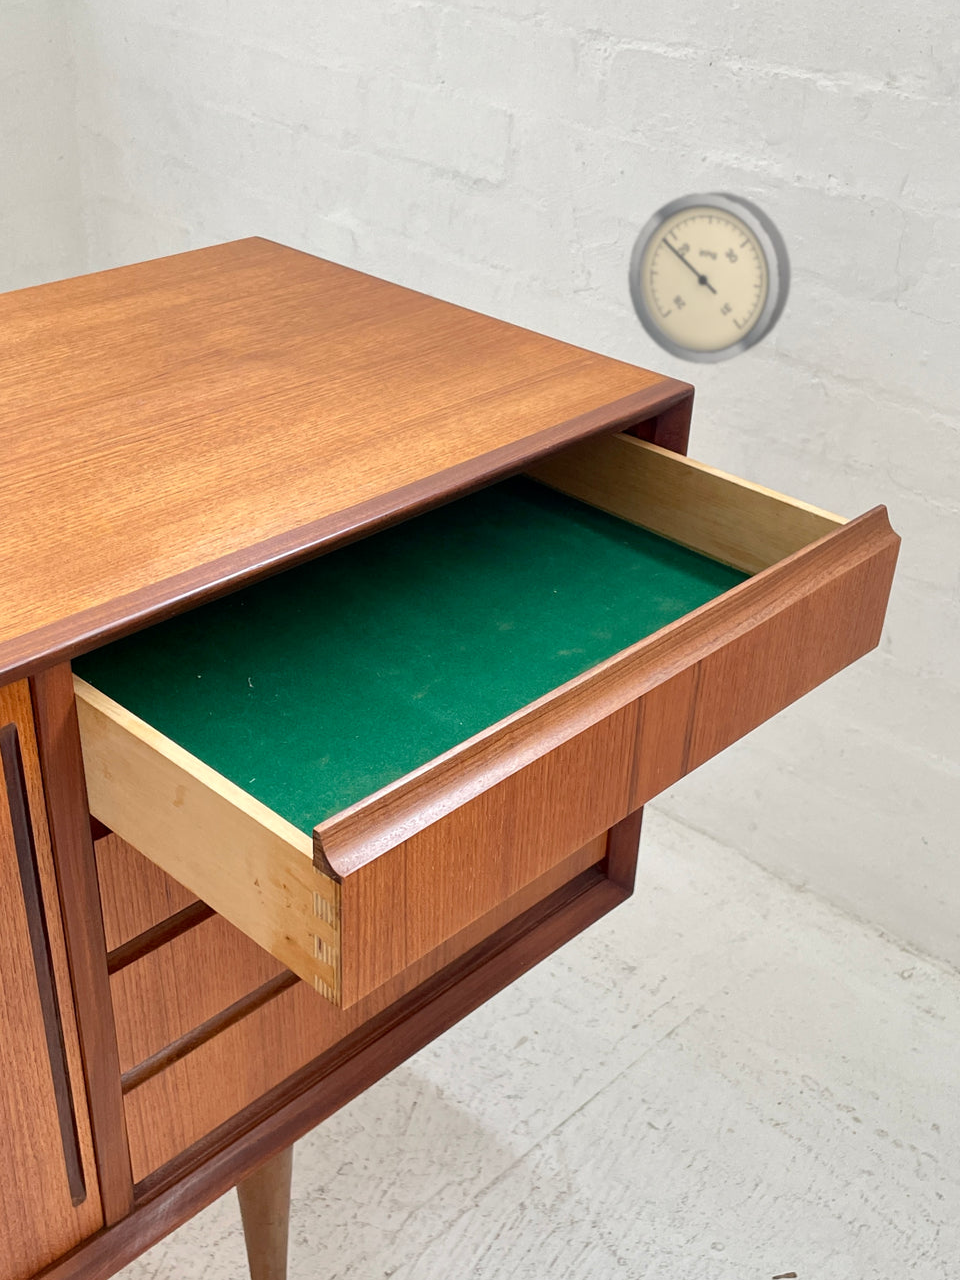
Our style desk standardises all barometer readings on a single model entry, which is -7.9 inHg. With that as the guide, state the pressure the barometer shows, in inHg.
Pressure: 28.9 inHg
